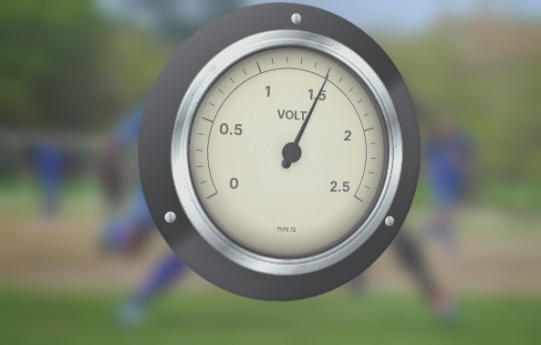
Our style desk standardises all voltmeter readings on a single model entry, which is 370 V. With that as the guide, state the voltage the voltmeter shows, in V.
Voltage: 1.5 V
